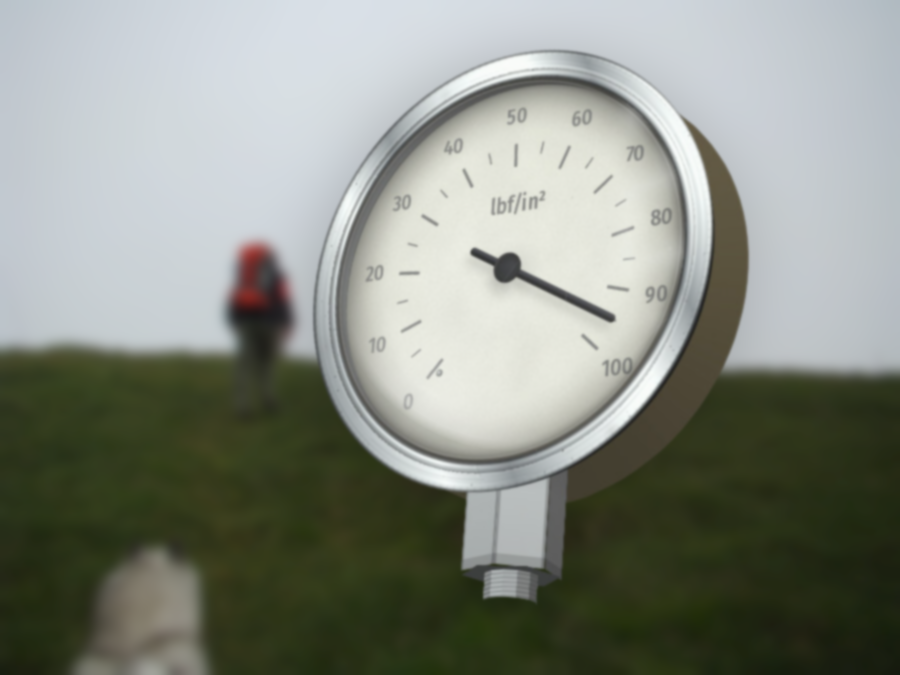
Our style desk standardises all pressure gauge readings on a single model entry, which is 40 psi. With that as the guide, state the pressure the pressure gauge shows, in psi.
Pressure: 95 psi
